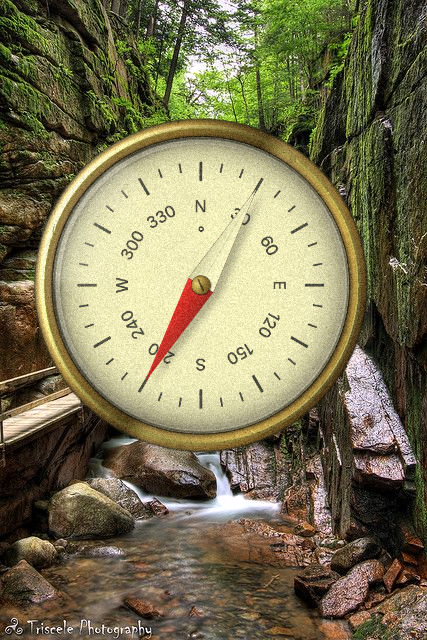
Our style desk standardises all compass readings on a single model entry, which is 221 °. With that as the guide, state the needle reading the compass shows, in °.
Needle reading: 210 °
